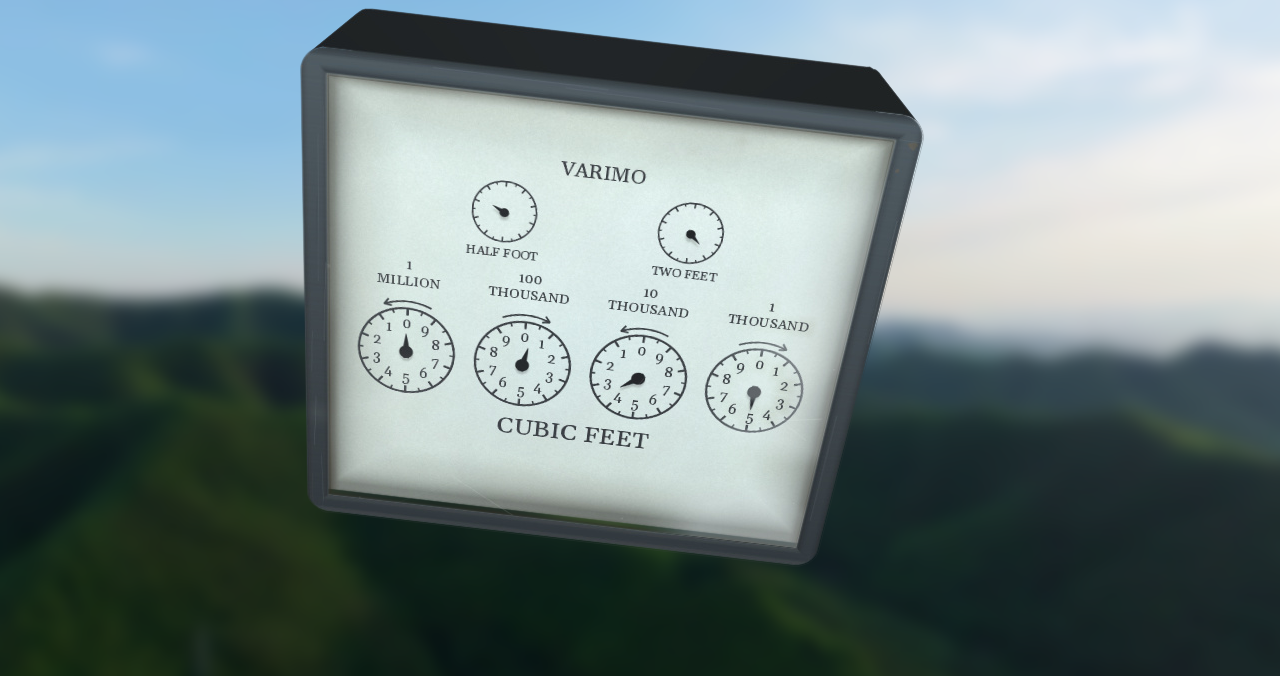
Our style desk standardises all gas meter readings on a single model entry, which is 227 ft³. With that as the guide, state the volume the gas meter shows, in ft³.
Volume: 3500 ft³
